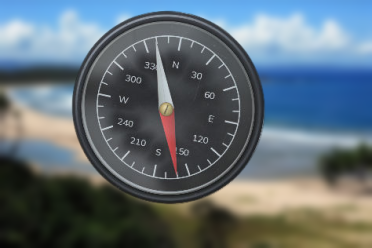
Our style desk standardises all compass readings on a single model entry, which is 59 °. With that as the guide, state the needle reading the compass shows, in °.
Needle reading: 160 °
